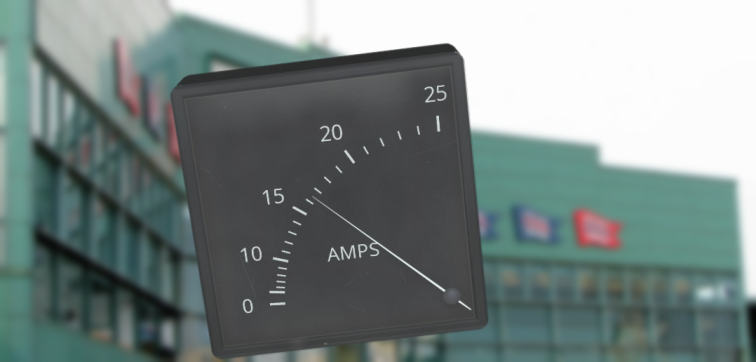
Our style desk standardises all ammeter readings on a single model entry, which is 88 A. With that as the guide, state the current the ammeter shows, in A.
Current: 16.5 A
